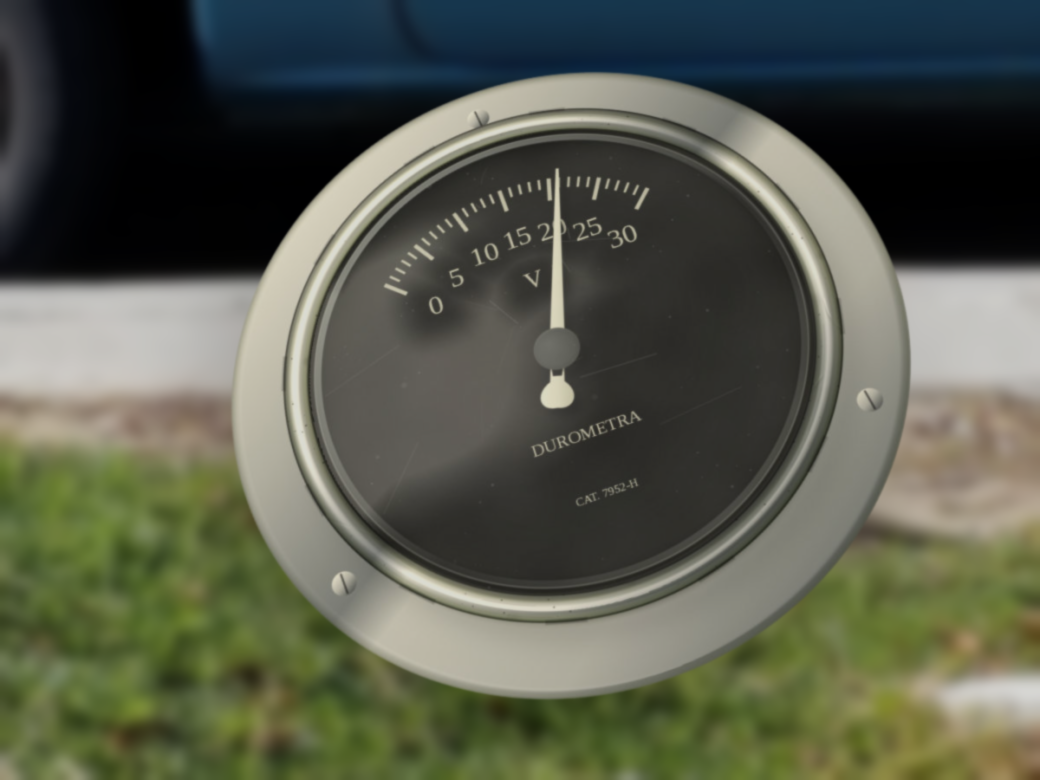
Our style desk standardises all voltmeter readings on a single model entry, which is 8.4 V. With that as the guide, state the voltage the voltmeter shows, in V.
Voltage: 21 V
